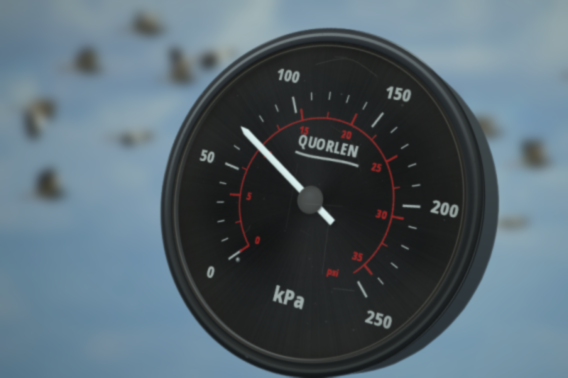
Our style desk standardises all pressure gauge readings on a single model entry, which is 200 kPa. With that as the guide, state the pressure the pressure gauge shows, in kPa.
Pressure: 70 kPa
